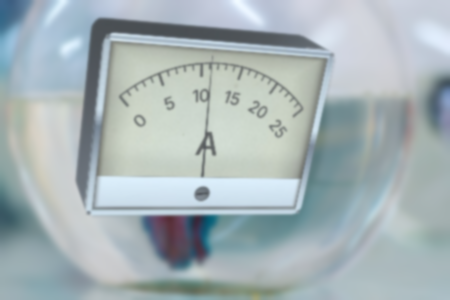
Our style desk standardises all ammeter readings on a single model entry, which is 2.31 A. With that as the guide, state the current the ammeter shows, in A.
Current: 11 A
